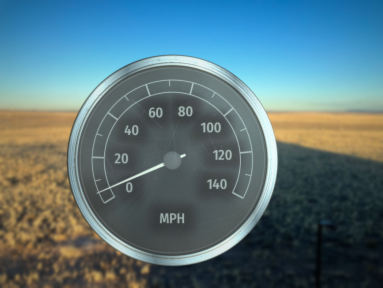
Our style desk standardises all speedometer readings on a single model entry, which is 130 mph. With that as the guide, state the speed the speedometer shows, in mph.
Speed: 5 mph
